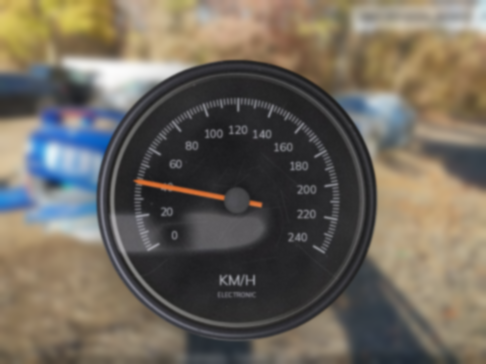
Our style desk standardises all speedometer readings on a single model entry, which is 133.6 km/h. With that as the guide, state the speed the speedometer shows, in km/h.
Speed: 40 km/h
